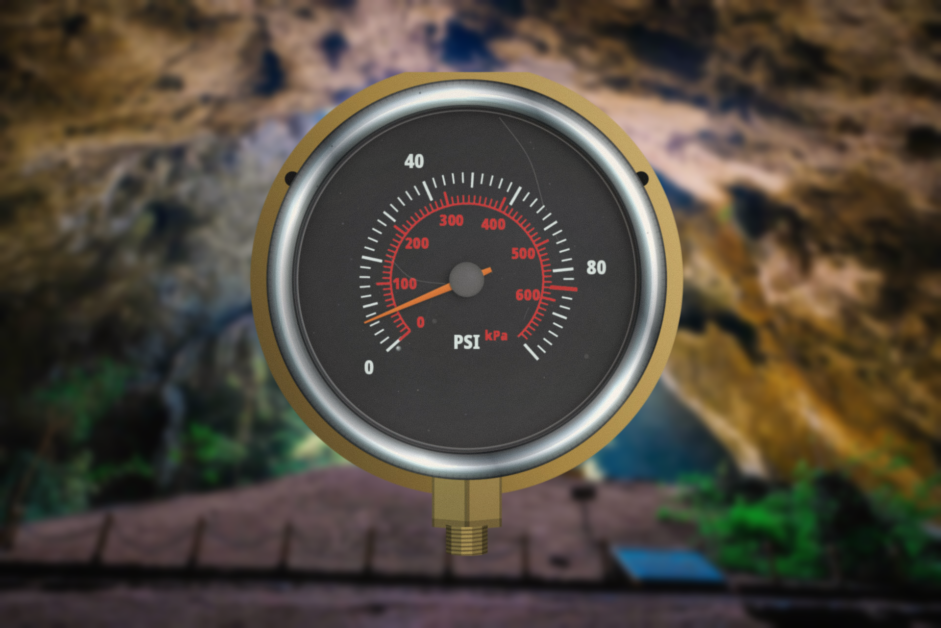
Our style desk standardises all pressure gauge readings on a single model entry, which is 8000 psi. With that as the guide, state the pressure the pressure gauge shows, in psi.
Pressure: 7 psi
